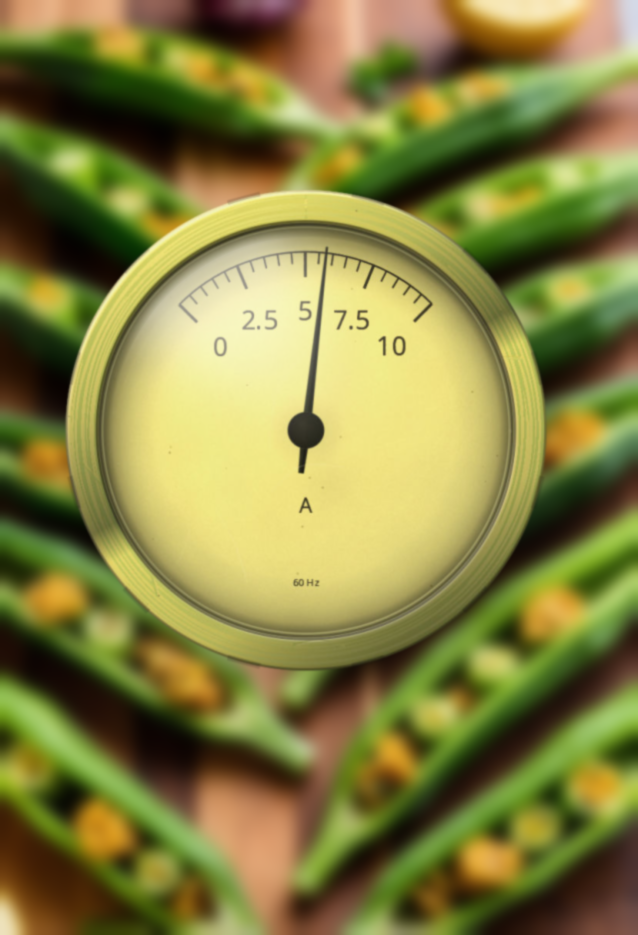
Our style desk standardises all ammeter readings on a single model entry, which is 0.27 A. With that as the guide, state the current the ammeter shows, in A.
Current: 5.75 A
